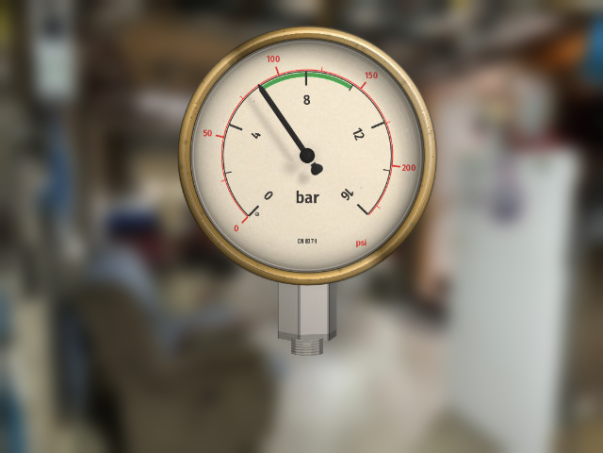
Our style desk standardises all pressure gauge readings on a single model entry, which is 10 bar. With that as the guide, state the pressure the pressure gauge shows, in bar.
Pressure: 6 bar
